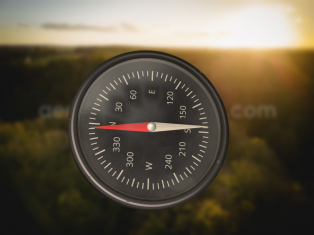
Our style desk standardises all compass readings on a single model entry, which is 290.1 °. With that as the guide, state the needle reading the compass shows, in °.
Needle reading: 355 °
